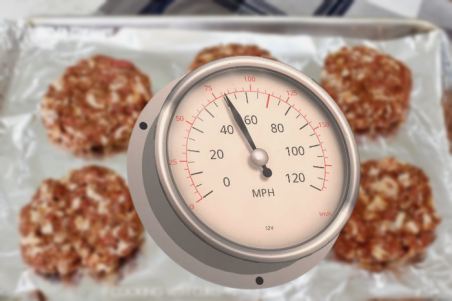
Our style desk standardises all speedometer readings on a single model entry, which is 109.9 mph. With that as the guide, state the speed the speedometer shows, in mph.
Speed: 50 mph
